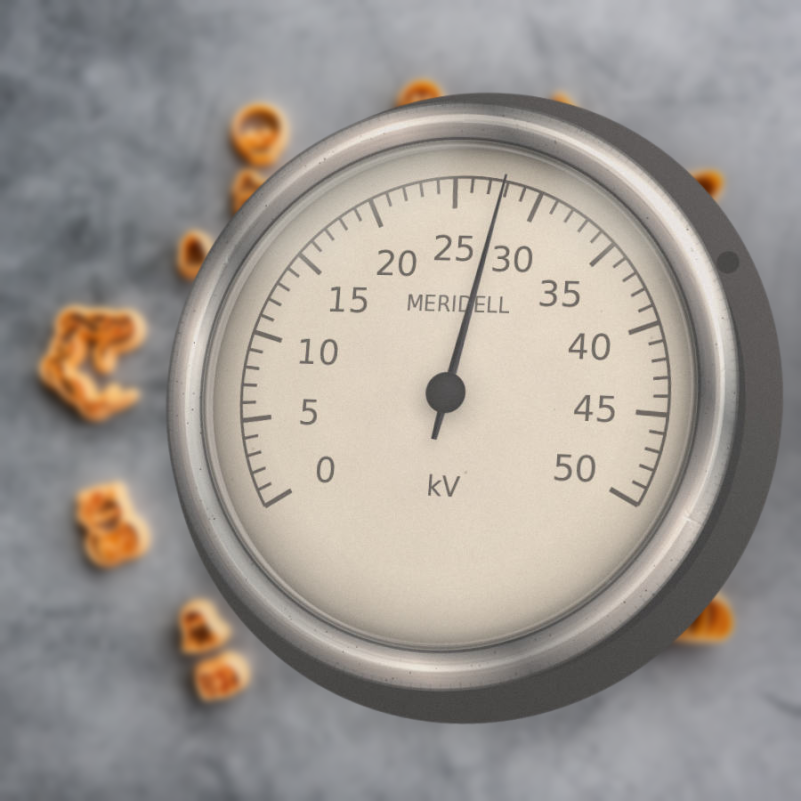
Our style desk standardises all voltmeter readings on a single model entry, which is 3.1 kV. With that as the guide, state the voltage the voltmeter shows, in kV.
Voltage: 28 kV
